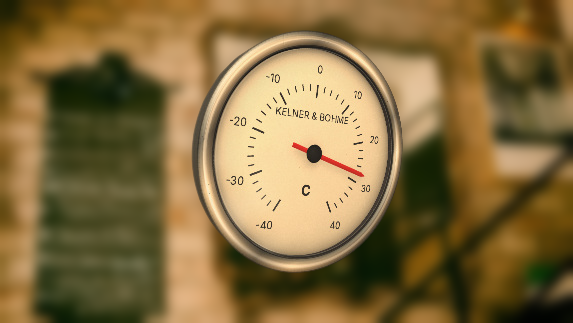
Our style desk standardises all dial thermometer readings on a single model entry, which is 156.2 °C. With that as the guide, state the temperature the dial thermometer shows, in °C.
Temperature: 28 °C
